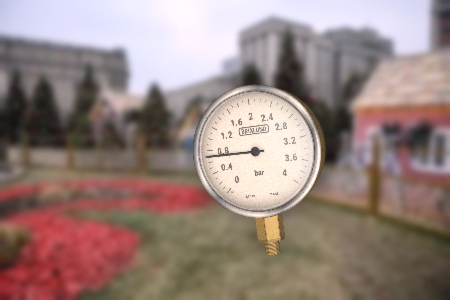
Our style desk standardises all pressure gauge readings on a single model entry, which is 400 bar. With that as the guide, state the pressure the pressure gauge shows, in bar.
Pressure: 0.7 bar
